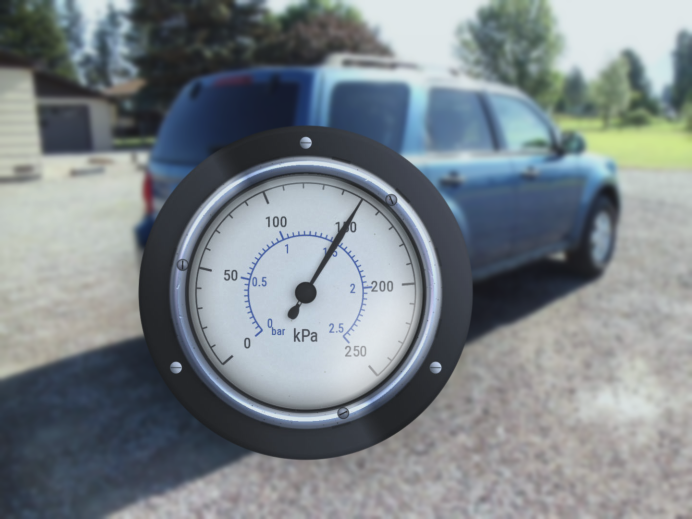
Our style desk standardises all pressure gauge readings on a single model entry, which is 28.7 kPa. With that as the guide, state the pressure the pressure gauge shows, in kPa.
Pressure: 150 kPa
